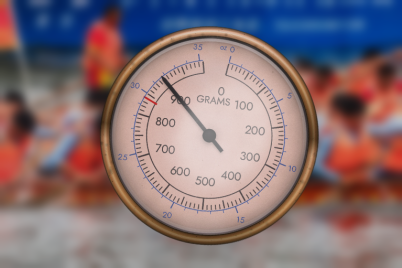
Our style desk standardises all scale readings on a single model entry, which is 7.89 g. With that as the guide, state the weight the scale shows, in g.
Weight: 900 g
